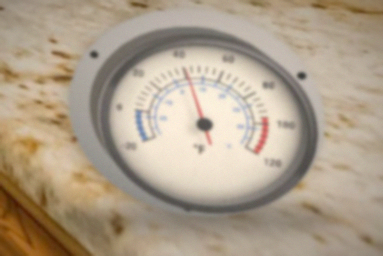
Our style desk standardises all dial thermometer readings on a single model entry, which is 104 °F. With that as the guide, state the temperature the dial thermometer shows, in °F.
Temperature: 40 °F
